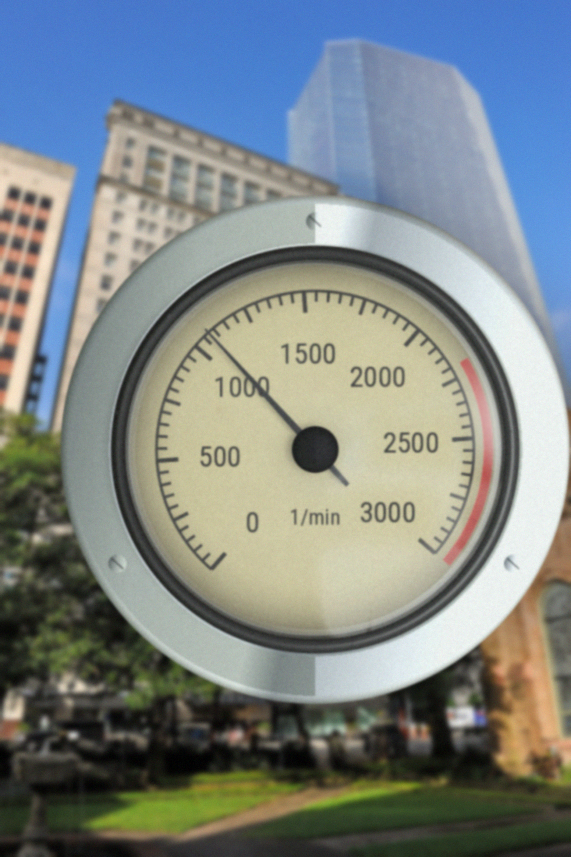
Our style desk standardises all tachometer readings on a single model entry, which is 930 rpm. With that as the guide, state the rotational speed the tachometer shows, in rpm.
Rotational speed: 1075 rpm
